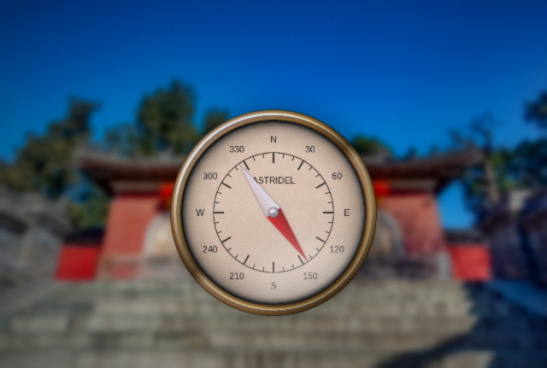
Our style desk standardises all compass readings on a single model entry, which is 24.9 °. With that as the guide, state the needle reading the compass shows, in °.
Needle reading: 145 °
